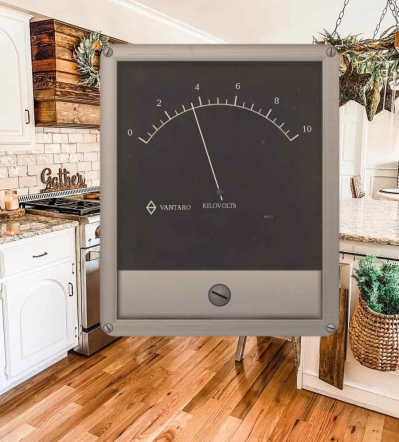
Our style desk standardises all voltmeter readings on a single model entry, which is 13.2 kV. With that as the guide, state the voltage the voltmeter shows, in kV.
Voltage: 3.5 kV
